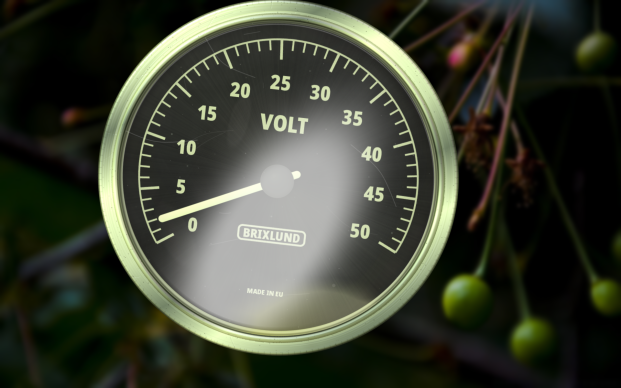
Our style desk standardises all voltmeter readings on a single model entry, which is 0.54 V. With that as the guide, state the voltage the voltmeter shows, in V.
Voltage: 2 V
